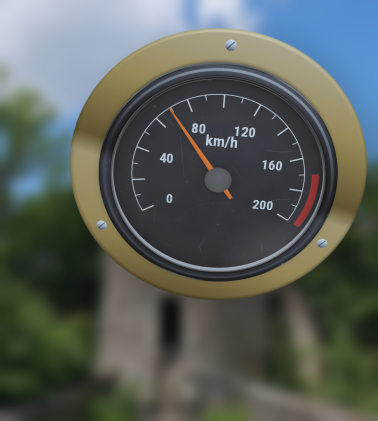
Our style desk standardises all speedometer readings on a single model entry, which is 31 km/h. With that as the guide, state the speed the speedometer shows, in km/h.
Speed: 70 km/h
